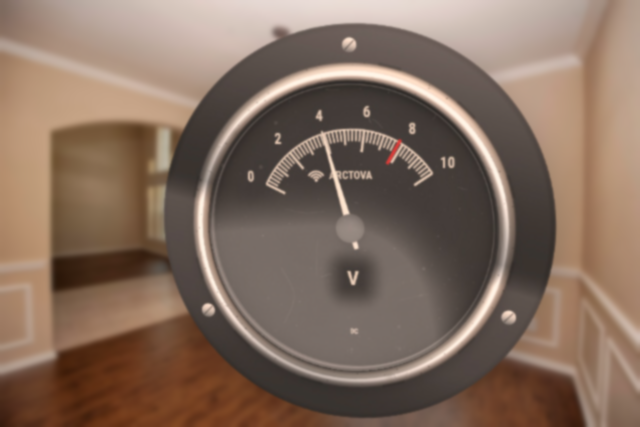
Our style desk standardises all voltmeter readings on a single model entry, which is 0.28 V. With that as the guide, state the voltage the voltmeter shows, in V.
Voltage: 4 V
